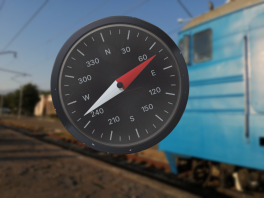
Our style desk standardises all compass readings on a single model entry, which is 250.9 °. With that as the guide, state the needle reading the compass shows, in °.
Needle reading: 70 °
